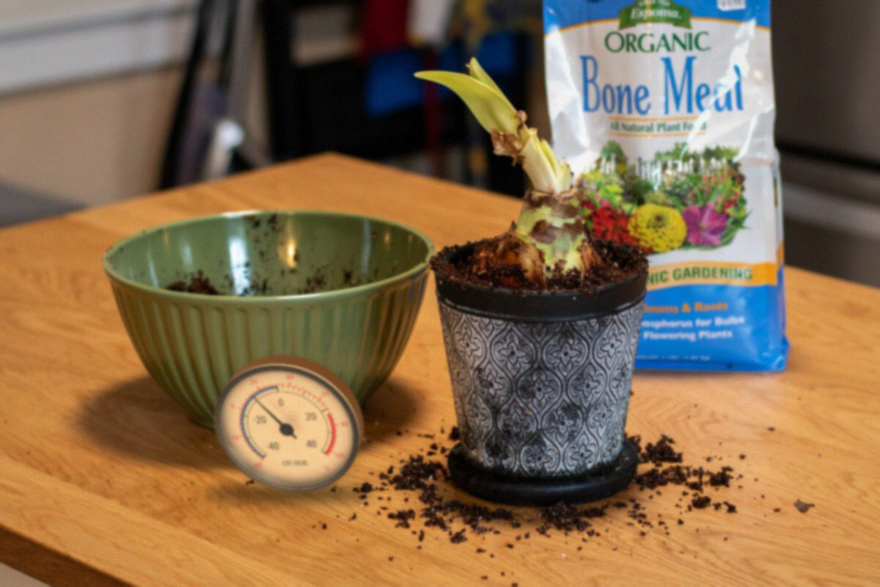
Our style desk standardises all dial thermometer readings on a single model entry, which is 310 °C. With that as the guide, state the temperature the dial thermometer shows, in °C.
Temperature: -10 °C
